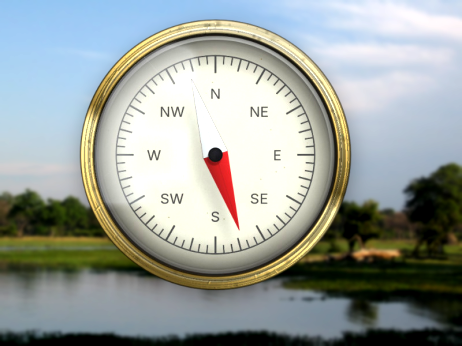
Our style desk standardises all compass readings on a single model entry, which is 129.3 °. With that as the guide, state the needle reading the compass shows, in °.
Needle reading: 162.5 °
